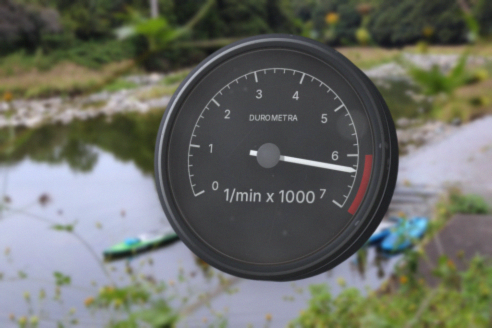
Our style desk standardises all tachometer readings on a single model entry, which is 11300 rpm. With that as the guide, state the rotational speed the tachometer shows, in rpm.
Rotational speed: 6300 rpm
